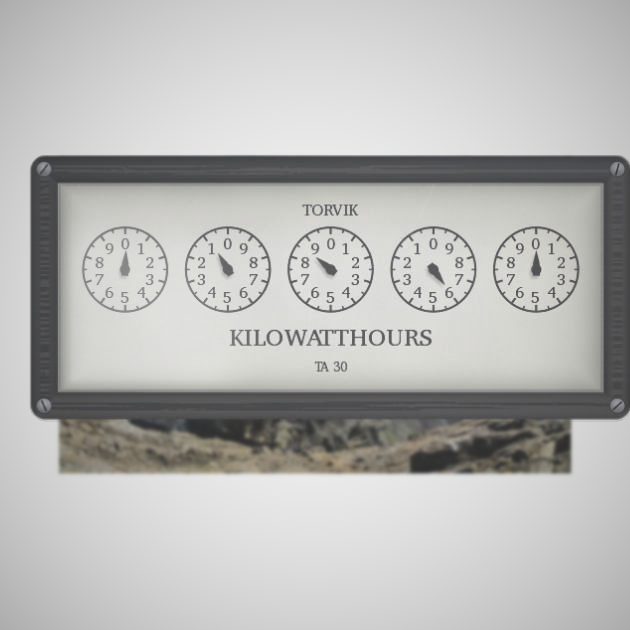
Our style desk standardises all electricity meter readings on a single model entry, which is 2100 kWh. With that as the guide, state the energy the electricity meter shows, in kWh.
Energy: 860 kWh
